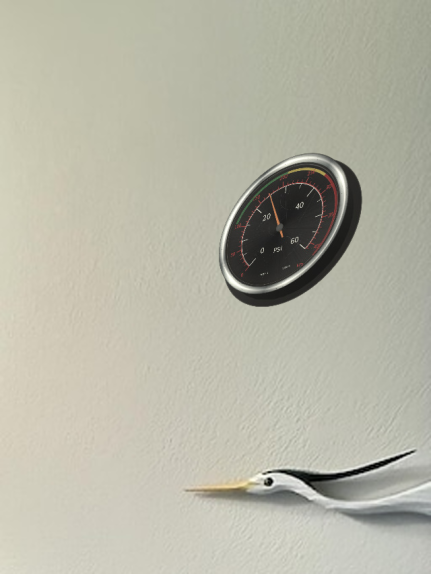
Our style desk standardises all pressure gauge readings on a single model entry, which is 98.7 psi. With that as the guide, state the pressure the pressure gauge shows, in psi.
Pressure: 25 psi
